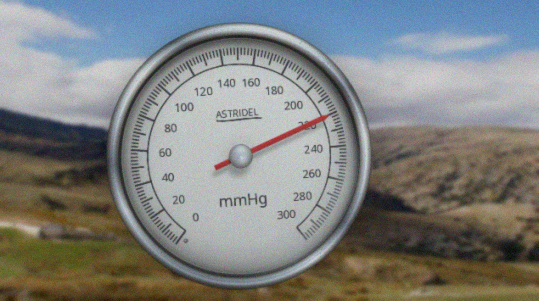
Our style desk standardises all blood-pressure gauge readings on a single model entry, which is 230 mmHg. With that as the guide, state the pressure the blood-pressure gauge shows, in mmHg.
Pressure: 220 mmHg
